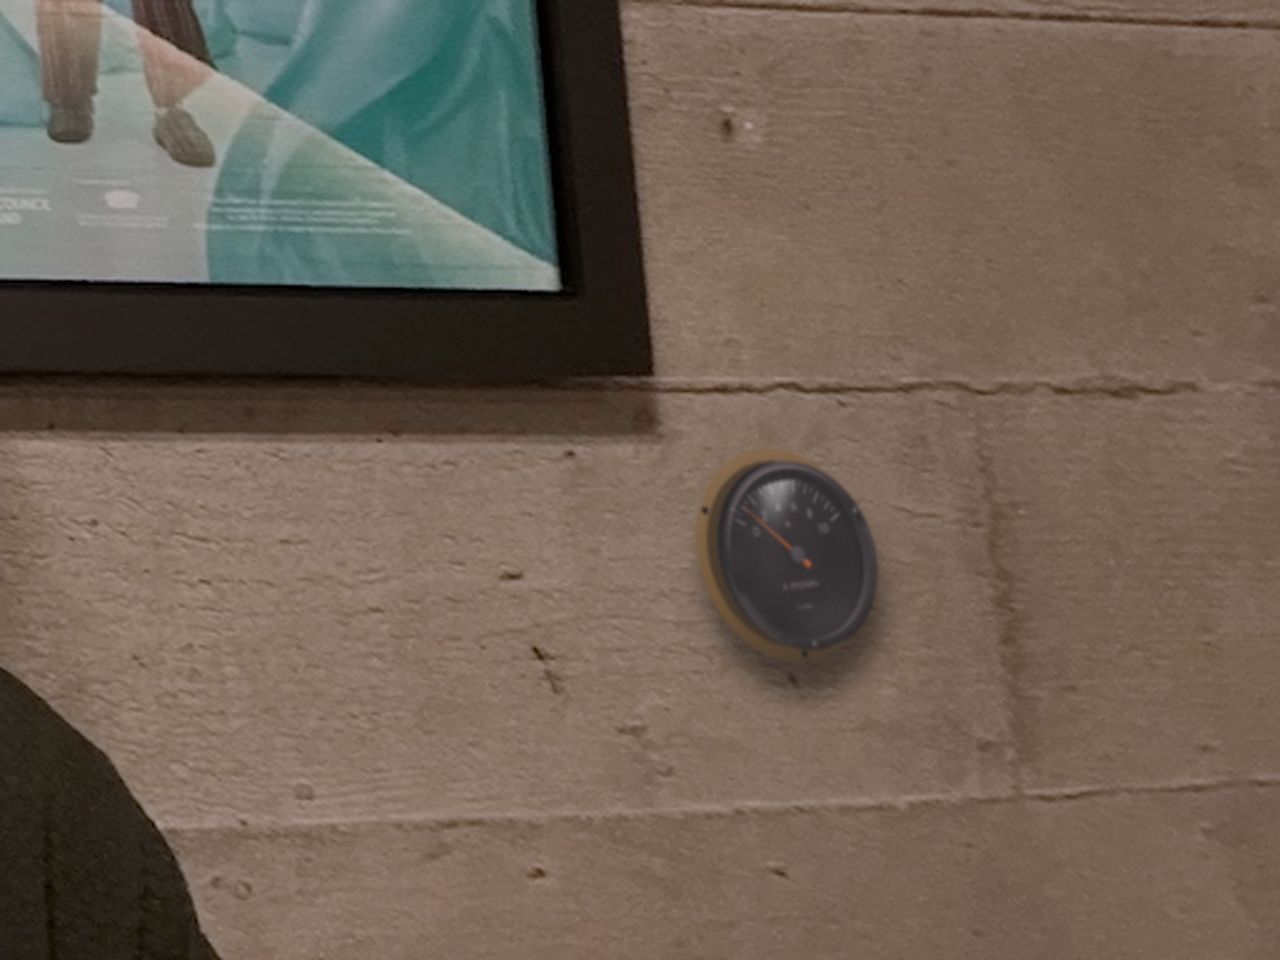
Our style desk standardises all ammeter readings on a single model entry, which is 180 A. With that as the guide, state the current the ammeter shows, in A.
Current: 1 A
